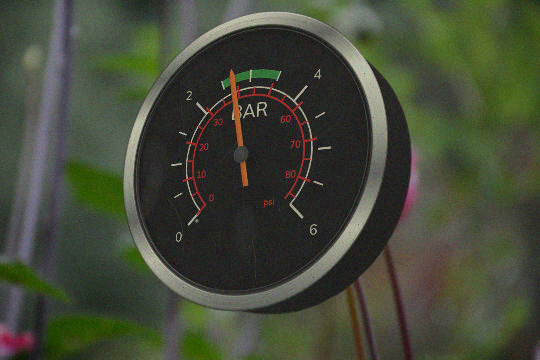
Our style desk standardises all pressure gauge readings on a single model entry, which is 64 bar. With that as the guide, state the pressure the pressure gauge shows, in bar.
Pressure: 2.75 bar
